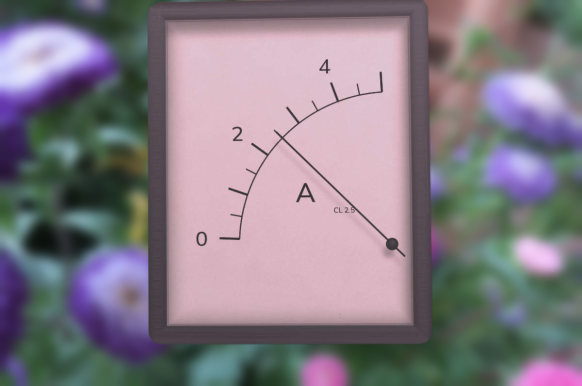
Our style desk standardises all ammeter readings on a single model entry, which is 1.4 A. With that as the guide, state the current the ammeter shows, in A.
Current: 2.5 A
